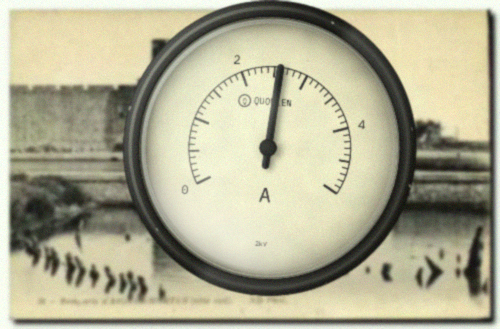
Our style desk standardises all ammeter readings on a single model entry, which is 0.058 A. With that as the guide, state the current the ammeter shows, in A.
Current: 2.6 A
